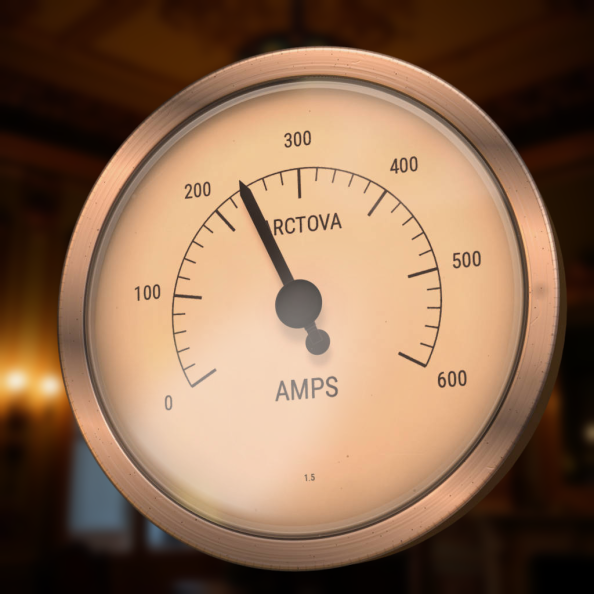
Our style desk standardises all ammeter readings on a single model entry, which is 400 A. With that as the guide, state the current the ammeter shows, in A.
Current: 240 A
